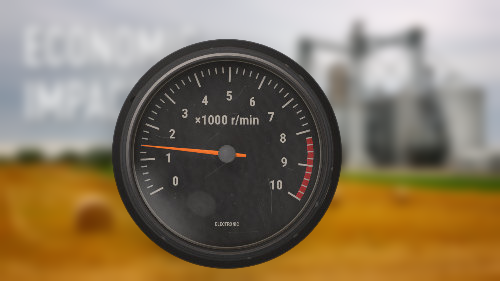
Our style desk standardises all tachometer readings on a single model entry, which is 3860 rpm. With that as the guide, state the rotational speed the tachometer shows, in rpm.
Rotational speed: 1400 rpm
